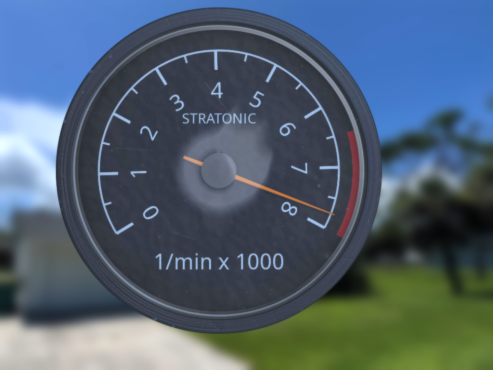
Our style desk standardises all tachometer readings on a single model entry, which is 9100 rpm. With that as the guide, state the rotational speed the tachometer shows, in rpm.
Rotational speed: 7750 rpm
